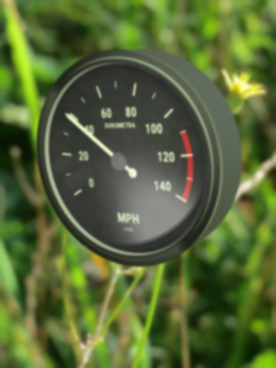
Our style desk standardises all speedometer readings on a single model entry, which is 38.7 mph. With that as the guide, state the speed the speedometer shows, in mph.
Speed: 40 mph
